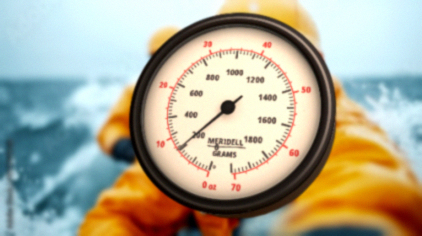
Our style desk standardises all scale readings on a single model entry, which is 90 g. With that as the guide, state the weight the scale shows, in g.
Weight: 200 g
